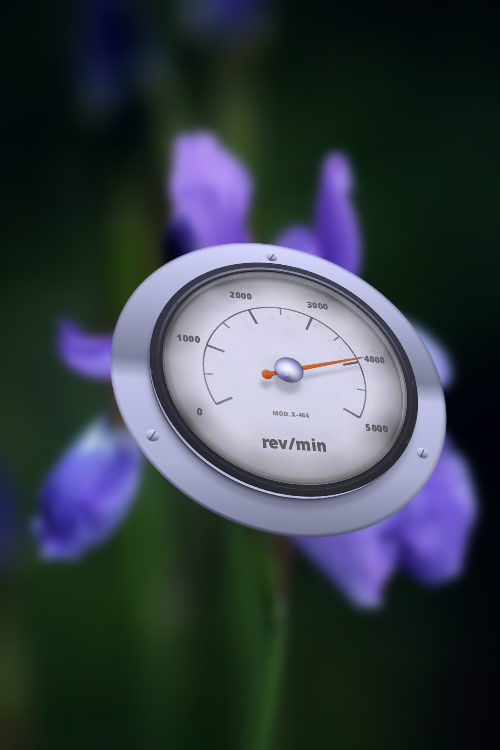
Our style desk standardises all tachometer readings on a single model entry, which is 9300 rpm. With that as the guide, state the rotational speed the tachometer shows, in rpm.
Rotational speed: 4000 rpm
